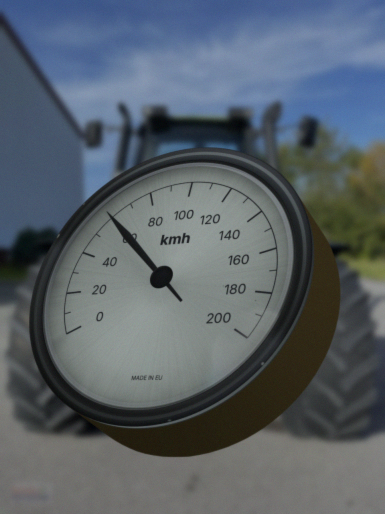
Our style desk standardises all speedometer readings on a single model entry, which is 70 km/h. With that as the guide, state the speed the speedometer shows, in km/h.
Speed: 60 km/h
